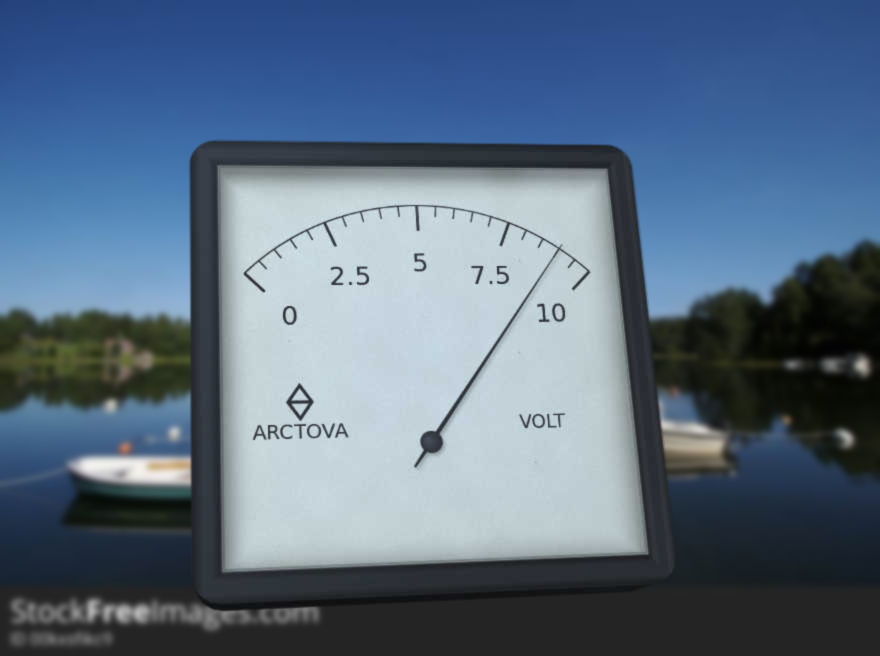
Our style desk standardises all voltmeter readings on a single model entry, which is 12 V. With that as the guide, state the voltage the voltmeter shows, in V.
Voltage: 9 V
